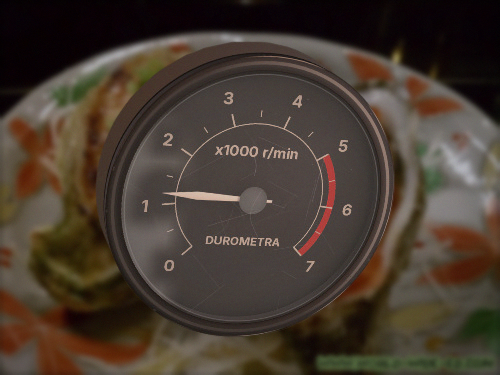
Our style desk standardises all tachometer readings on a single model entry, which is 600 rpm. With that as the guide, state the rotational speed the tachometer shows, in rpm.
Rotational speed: 1250 rpm
